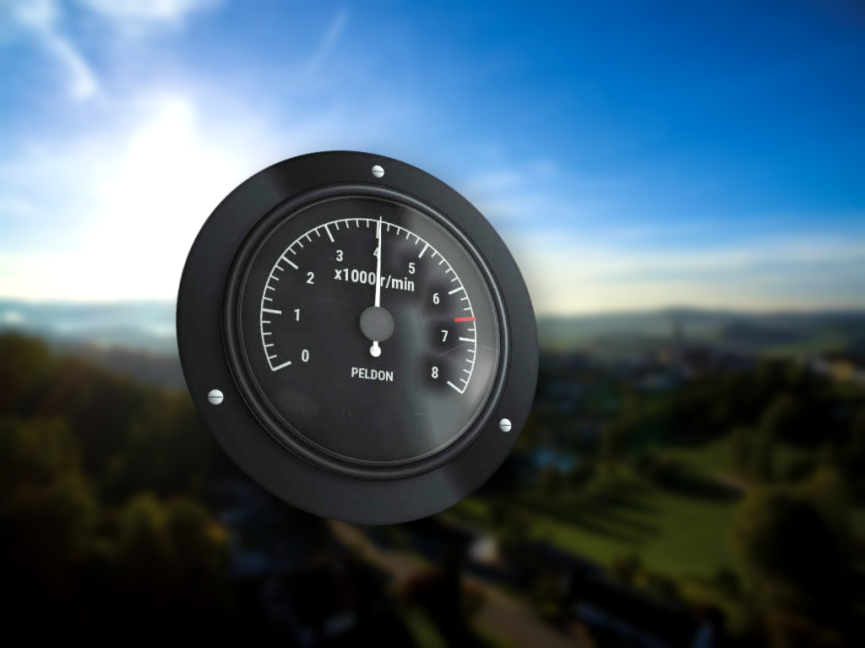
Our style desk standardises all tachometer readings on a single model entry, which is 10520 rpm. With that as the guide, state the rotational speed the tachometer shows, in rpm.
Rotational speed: 4000 rpm
